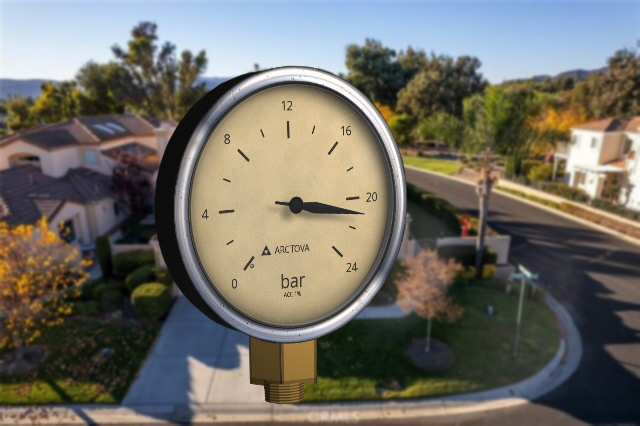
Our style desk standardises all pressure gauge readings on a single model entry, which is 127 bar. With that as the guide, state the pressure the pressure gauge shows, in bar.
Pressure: 21 bar
